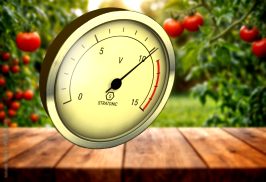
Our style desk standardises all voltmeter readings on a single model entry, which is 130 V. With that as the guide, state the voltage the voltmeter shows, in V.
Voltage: 10 V
